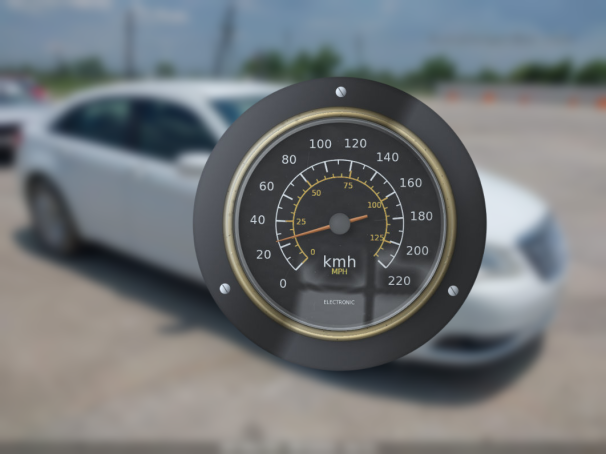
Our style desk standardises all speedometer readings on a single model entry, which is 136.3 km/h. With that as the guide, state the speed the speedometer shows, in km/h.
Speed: 25 km/h
